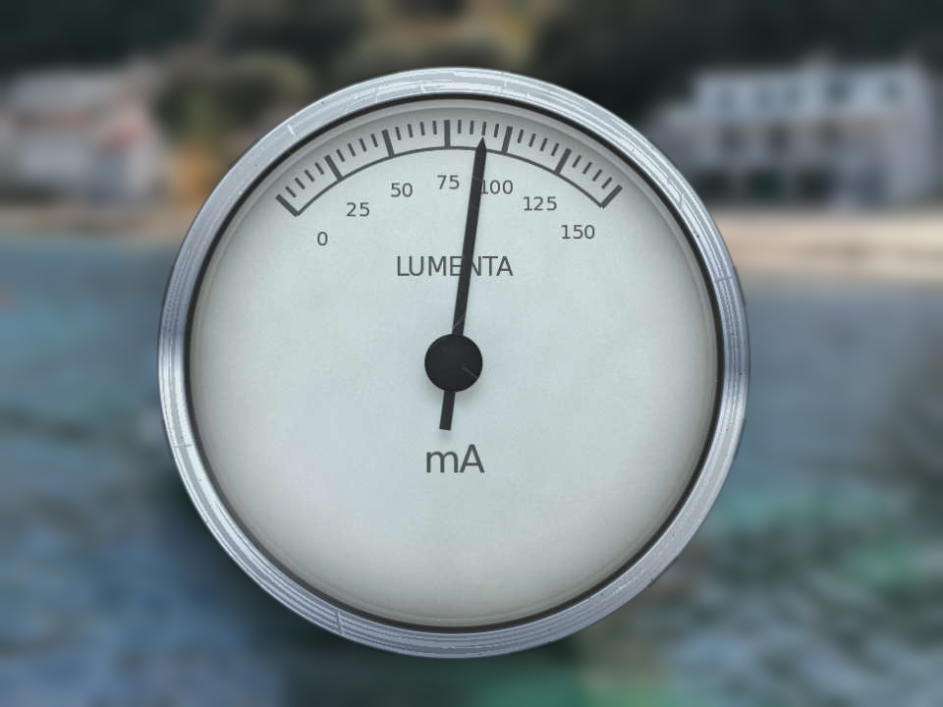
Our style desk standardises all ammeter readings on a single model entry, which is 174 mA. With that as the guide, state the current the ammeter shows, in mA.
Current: 90 mA
